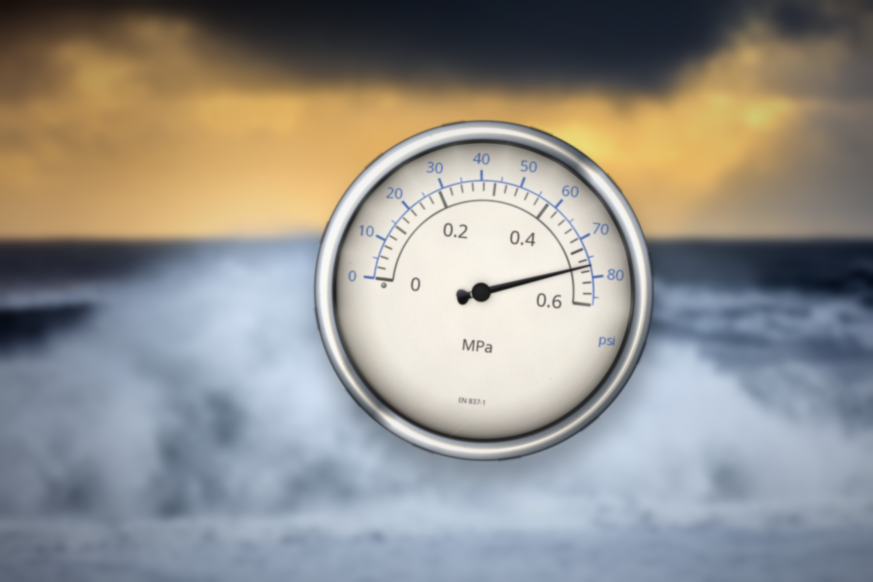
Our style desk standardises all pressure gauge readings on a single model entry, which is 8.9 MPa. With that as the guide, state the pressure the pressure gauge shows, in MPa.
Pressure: 0.53 MPa
